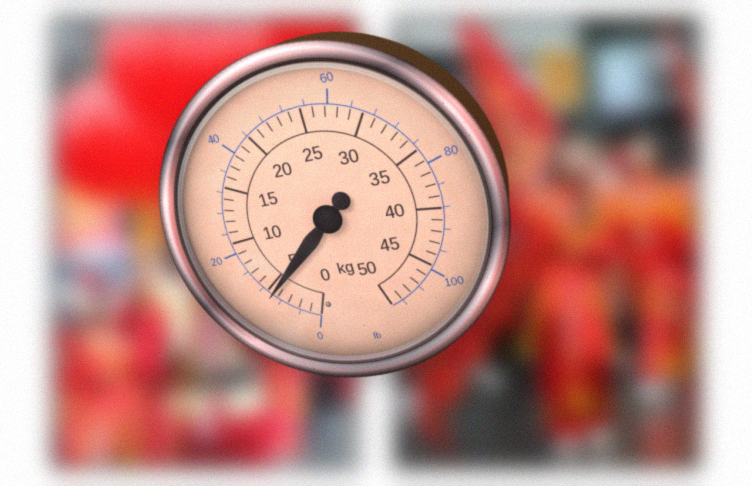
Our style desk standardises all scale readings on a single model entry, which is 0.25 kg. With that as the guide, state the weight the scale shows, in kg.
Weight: 4.5 kg
